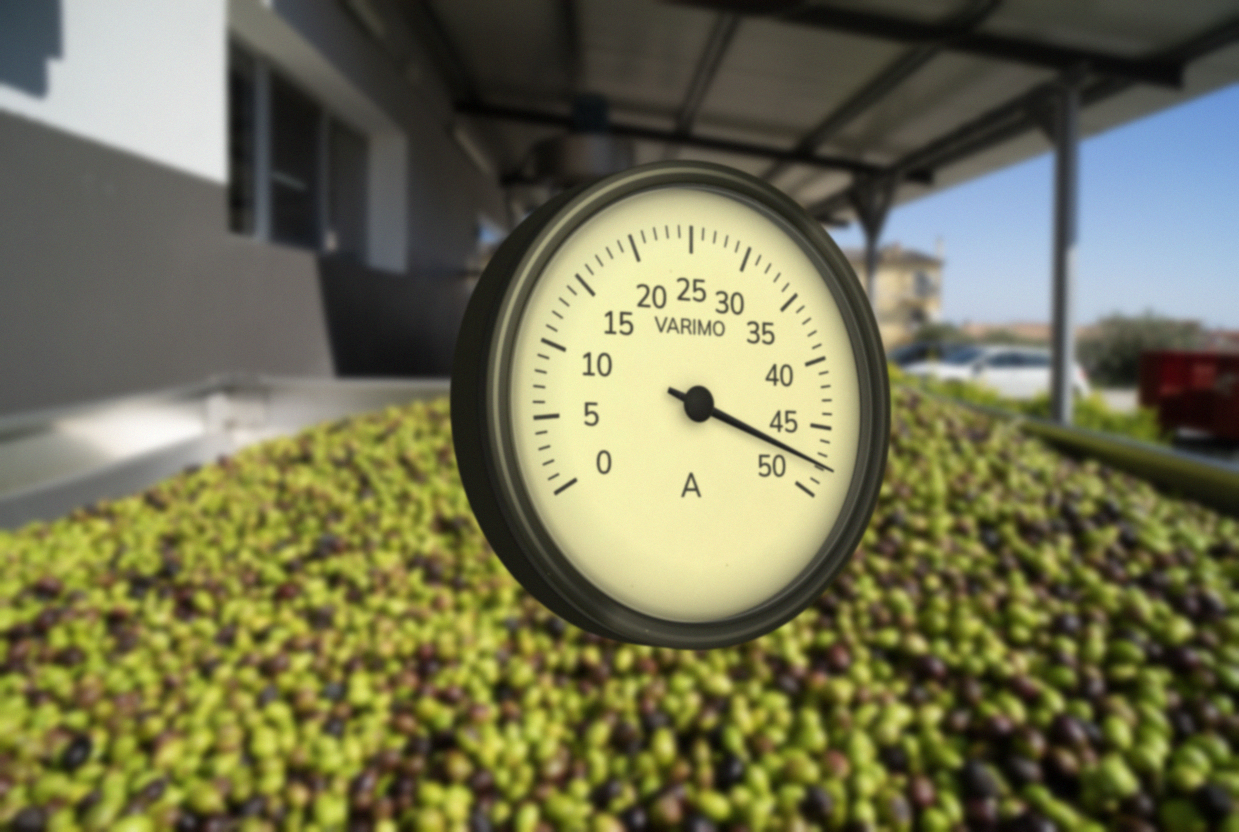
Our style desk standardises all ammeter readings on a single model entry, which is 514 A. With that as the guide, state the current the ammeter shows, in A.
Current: 48 A
